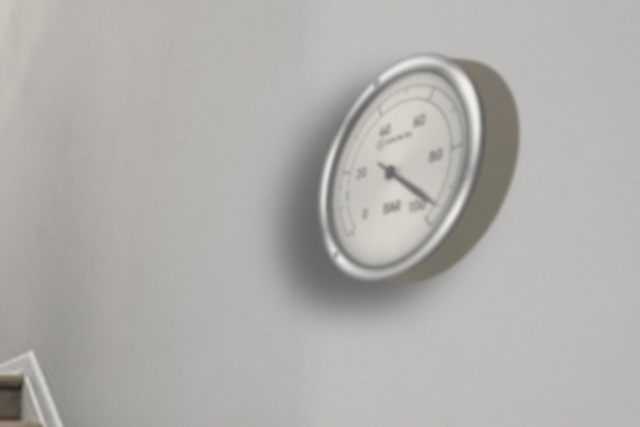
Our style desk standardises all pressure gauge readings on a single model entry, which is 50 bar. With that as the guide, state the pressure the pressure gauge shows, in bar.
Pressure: 95 bar
